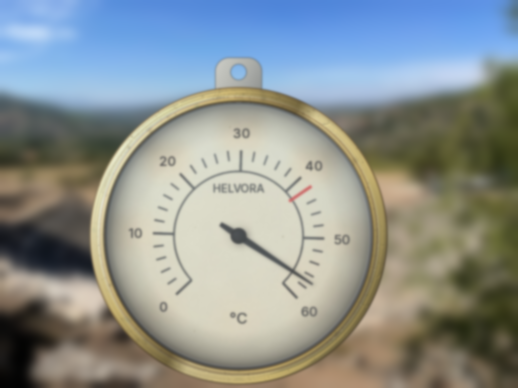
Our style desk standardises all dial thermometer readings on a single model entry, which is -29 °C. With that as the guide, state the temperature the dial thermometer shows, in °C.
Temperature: 57 °C
